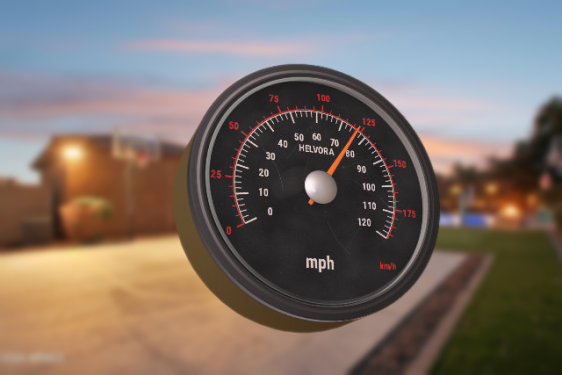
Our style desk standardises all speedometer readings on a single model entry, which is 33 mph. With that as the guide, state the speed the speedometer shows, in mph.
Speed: 76 mph
